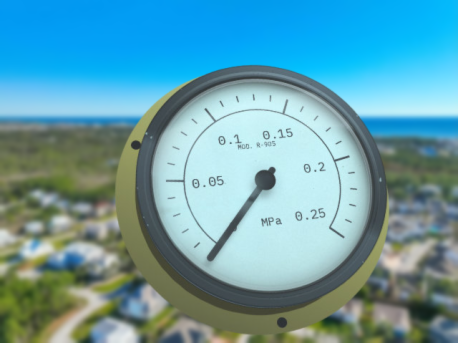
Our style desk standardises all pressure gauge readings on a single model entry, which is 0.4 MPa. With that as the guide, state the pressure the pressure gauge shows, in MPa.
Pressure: 0 MPa
